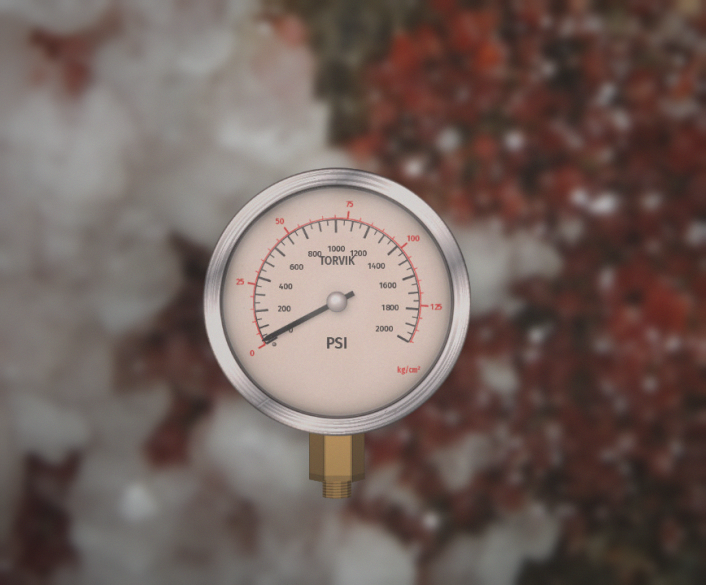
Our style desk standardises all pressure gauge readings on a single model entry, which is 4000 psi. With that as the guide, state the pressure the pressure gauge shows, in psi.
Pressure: 25 psi
